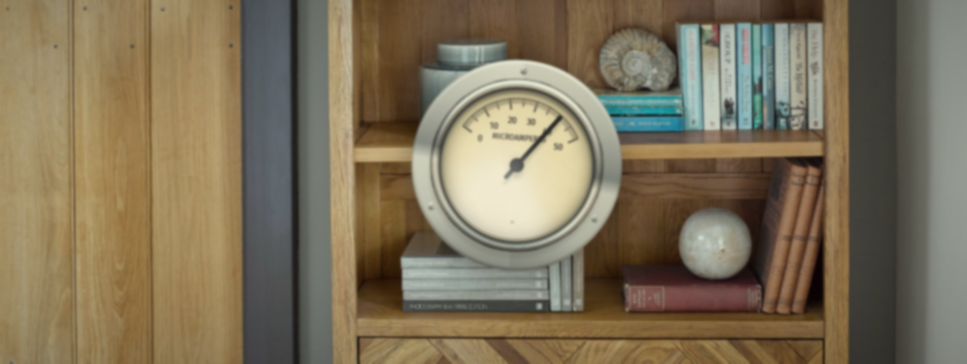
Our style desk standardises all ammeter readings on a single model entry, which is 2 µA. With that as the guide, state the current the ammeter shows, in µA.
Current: 40 µA
